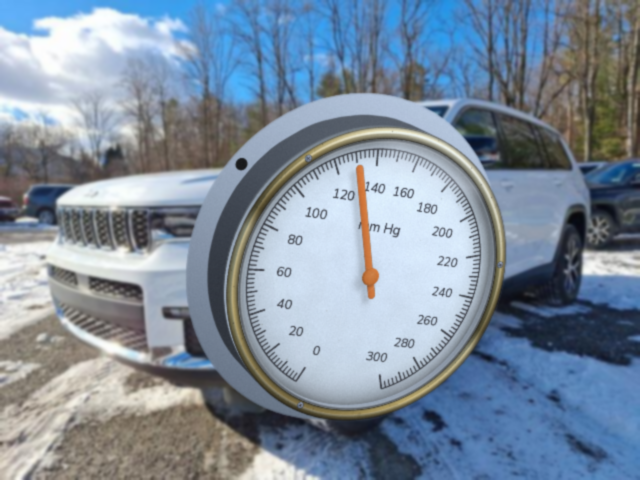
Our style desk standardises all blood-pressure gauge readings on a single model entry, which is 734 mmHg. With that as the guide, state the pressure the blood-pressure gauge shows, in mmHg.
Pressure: 130 mmHg
